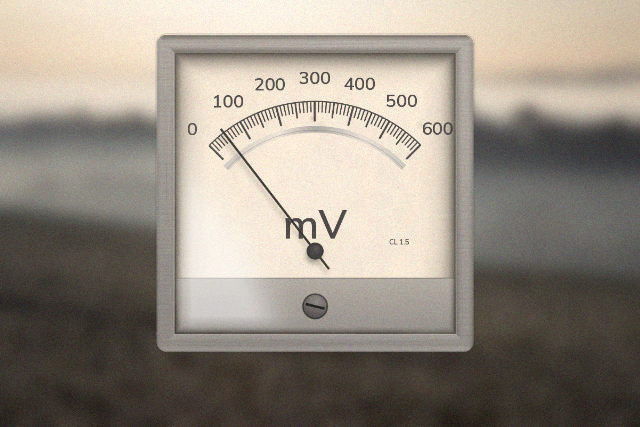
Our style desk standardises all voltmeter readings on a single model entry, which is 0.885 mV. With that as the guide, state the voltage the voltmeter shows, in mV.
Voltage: 50 mV
